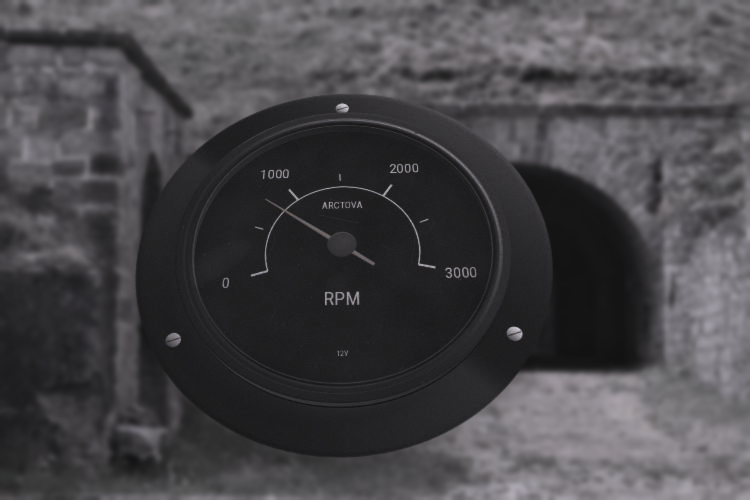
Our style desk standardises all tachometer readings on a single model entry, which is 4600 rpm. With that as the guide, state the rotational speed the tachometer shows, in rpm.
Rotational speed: 750 rpm
